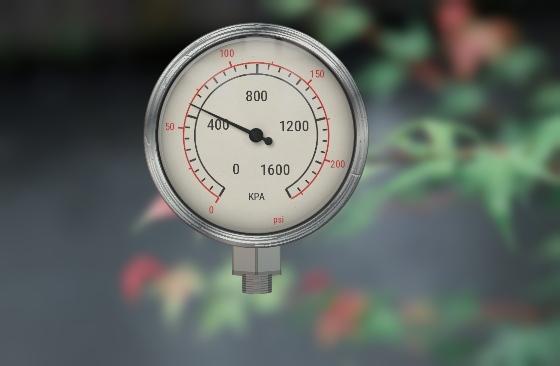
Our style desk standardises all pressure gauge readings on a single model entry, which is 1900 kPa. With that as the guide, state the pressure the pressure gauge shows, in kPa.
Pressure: 450 kPa
